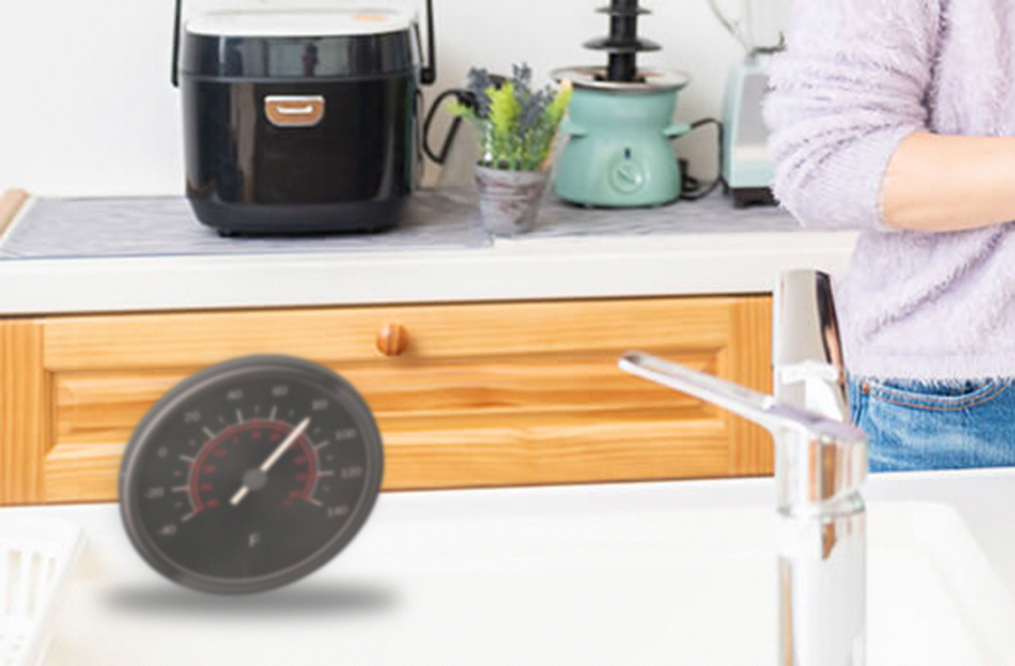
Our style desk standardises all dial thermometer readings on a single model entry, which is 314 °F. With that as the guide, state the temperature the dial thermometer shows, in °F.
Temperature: 80 °F
